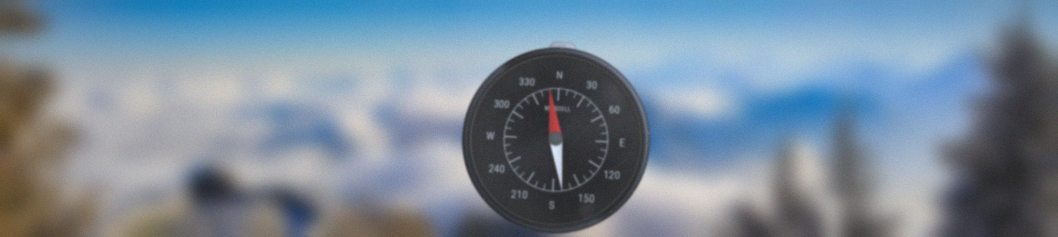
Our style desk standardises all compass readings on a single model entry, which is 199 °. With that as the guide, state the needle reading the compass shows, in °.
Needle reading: 350 °
